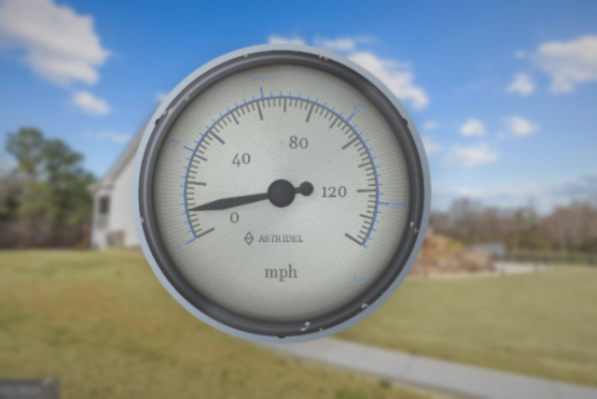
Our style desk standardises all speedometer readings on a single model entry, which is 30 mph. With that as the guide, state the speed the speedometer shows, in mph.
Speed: 10 mph
